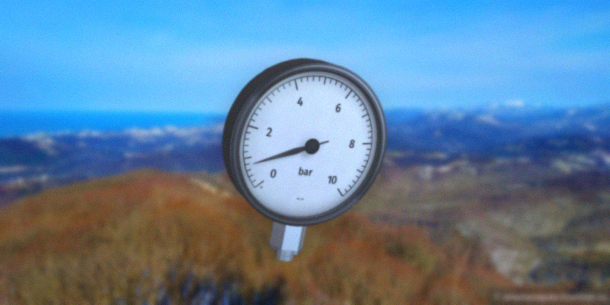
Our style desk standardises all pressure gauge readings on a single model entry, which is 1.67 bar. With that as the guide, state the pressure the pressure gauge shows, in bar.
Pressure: 0.8 bar
